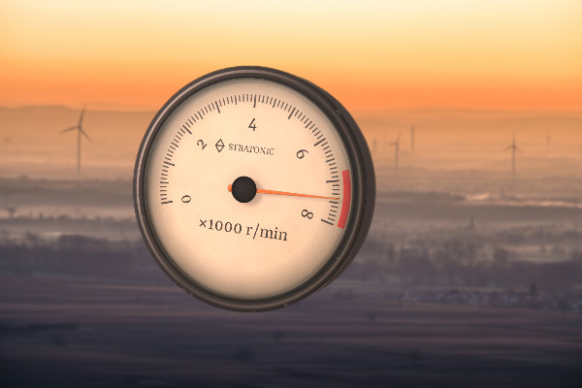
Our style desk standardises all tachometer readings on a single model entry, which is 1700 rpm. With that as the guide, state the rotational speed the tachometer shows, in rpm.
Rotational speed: 7400 rpm
